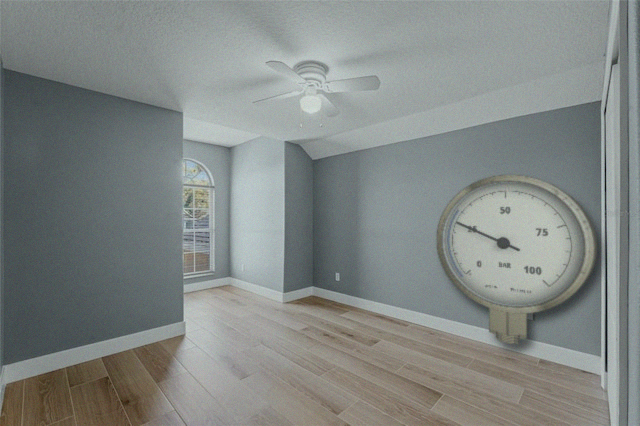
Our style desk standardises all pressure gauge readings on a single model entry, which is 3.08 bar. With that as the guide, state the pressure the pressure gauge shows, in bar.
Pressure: 25 bar
